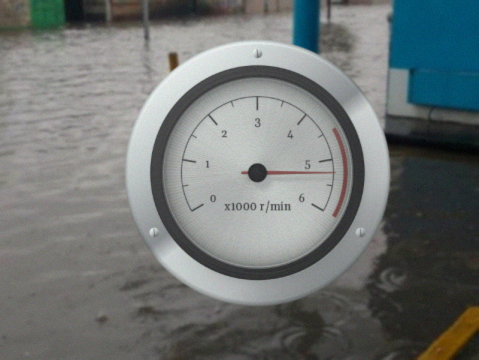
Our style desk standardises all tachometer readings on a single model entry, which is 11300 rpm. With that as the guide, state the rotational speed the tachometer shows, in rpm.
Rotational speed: 5250 rpm
